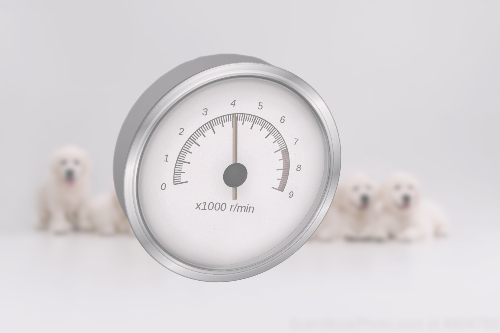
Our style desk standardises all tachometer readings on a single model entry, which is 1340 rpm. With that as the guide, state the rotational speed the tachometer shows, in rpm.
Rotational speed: 4000 rpm
